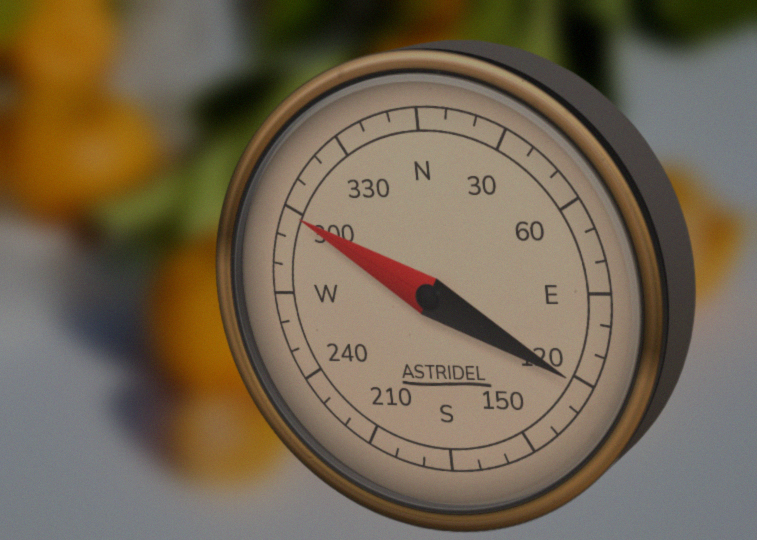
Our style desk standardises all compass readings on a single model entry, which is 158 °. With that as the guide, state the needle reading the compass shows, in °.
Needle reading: 300 °
